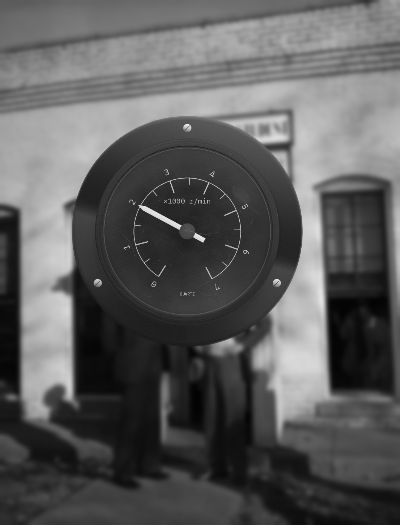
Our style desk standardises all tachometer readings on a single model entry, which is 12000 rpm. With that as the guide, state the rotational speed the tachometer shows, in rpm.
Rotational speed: 2000 rpm
